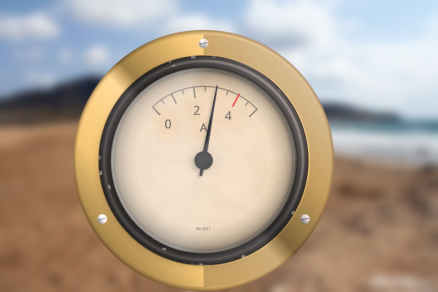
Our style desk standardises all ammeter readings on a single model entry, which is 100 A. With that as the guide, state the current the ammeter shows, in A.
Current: 3 A
